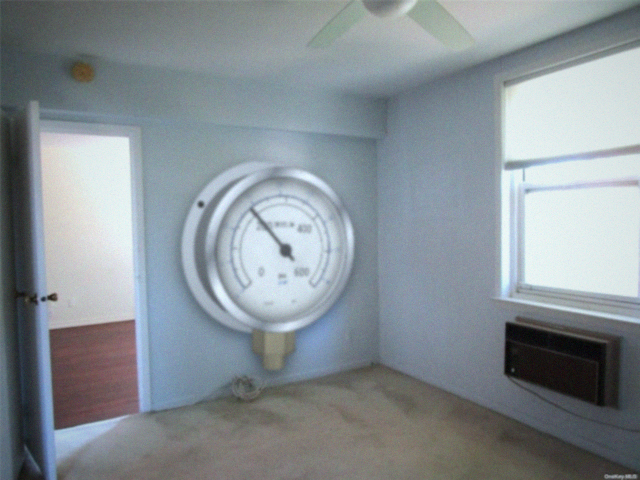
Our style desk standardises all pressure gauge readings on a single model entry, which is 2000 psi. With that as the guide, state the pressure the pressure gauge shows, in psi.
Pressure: 200 psi
